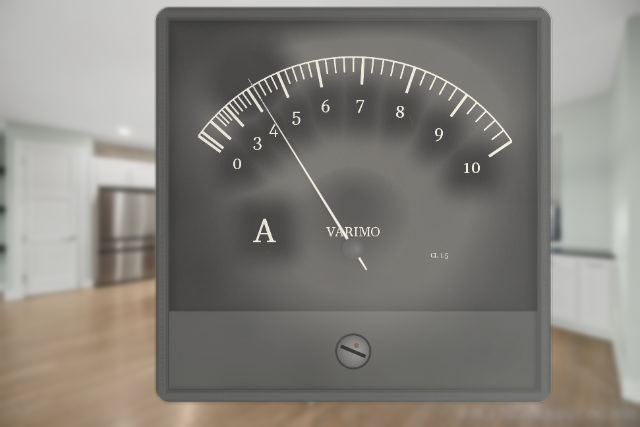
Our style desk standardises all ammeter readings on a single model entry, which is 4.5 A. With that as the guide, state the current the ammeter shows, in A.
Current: 4.2 A
